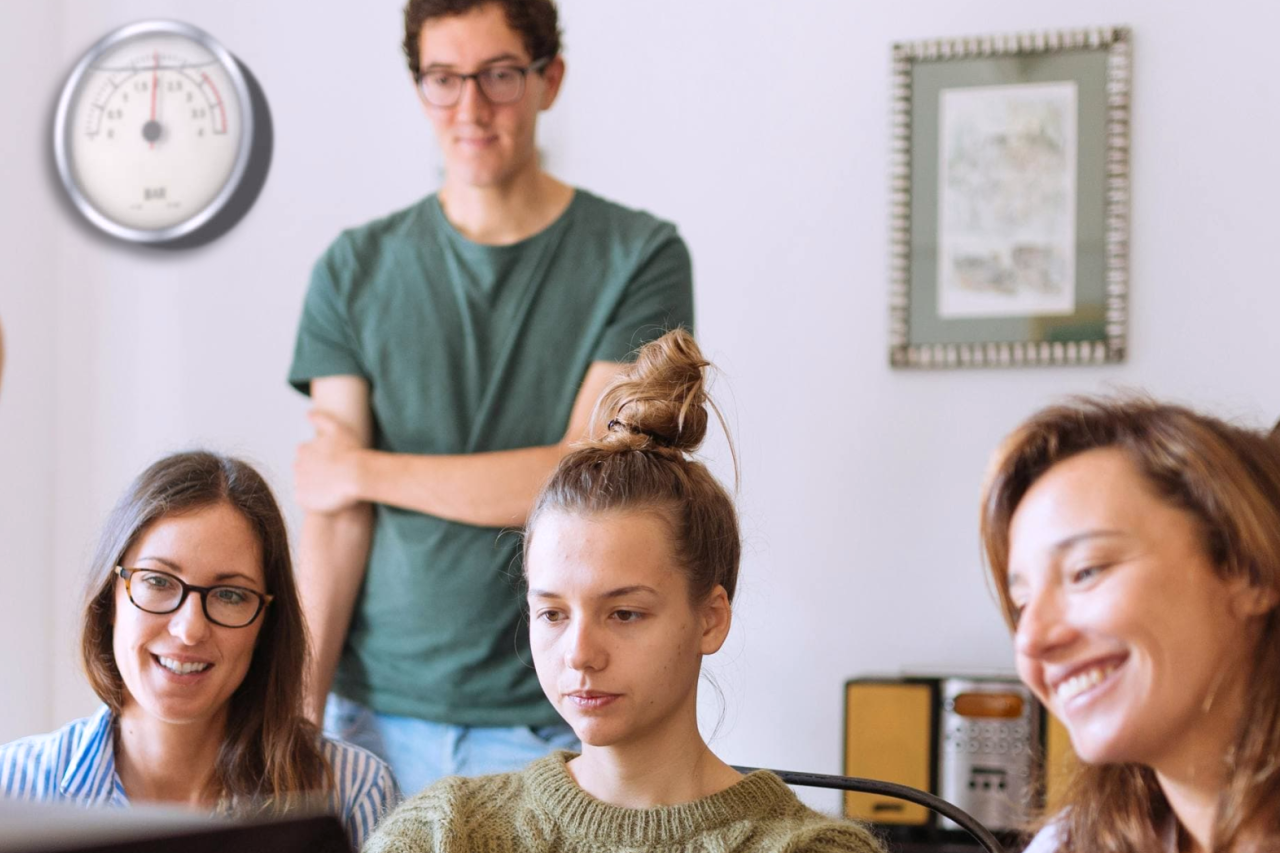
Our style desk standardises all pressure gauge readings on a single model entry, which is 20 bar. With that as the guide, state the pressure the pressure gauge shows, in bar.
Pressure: 2 bar
